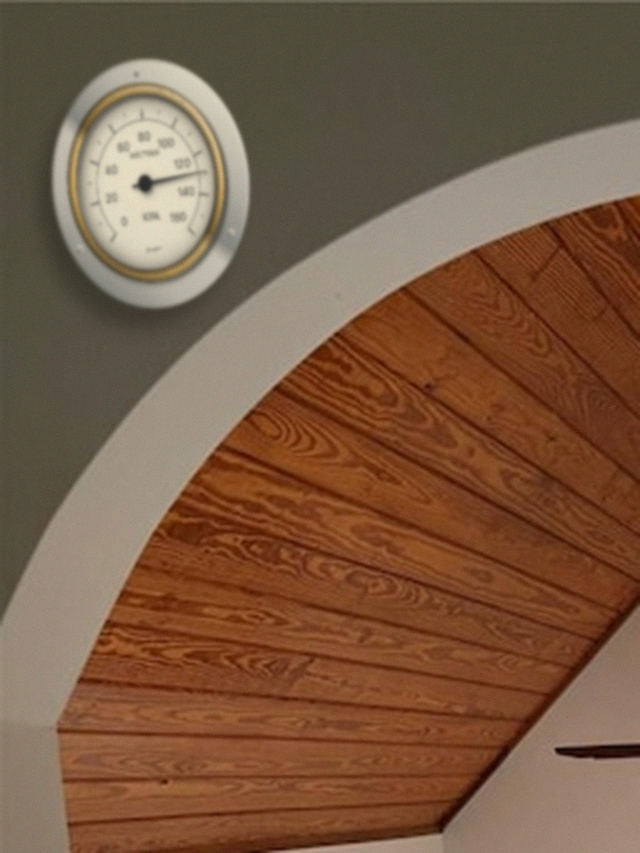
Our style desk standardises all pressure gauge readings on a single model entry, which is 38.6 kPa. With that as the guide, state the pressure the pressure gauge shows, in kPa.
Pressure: 130 kPa
